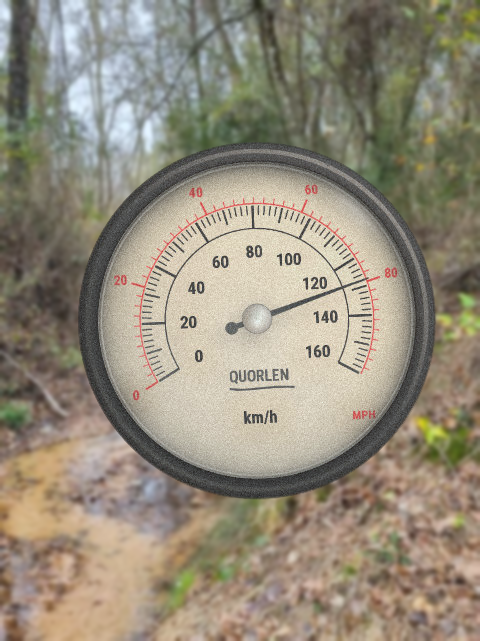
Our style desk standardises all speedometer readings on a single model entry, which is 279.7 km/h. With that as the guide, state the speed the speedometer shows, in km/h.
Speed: 128 km/h
